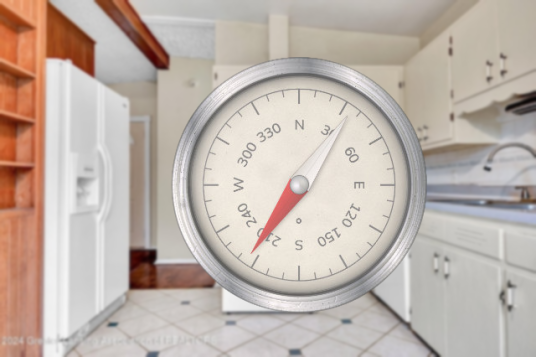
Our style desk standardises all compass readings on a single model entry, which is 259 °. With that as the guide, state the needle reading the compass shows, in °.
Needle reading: 215 °
